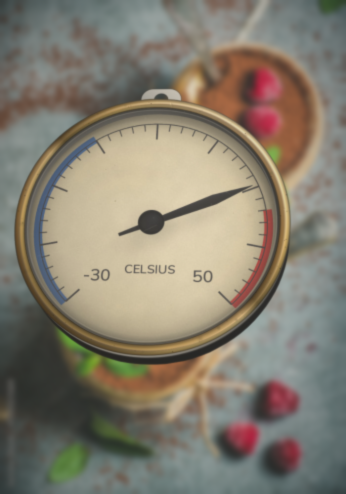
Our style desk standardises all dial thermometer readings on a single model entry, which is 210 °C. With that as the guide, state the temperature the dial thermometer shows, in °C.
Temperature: 30 °C
